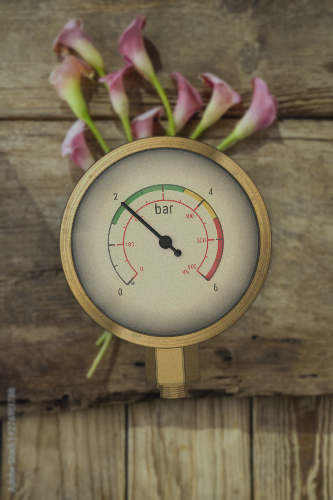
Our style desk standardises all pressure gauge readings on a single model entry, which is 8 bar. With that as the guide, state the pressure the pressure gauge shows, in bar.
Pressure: 2 bar
